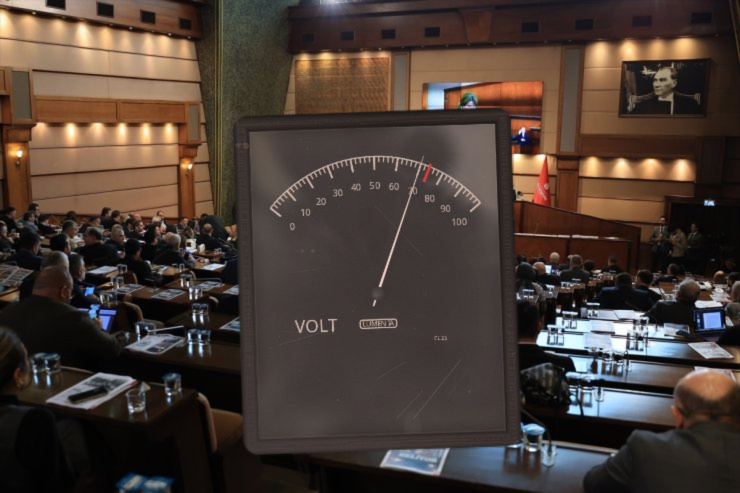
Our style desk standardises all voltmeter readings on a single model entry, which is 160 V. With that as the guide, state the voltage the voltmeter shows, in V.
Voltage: 70 V
